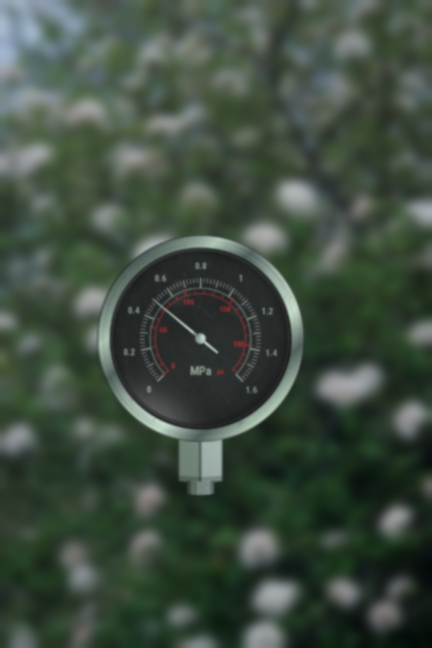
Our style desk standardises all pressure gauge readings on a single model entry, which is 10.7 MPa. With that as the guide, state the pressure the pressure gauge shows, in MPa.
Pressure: 0.5 MPa
